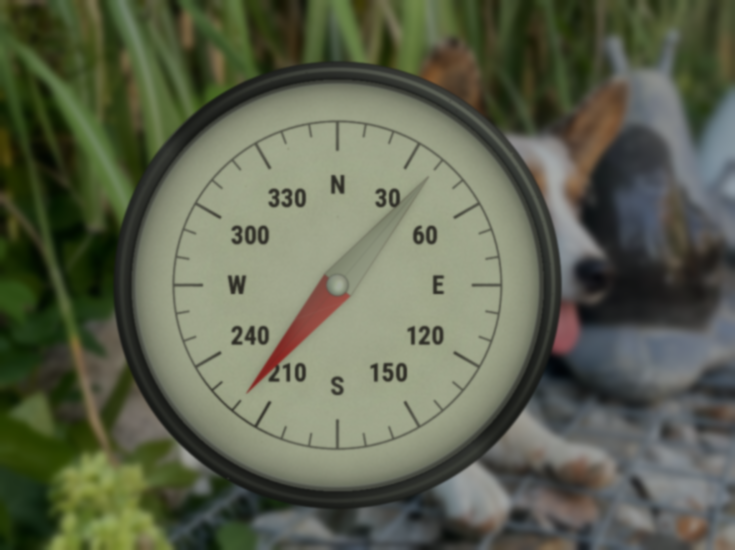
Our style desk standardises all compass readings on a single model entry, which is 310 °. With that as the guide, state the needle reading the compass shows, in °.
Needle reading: 220 °
